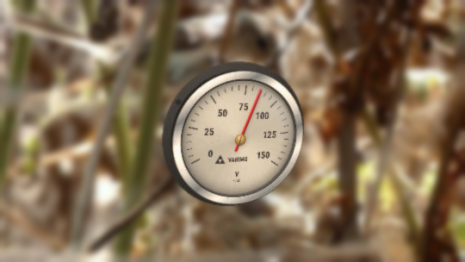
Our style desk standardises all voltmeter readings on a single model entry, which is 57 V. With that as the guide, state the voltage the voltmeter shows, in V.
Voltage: 85 V
